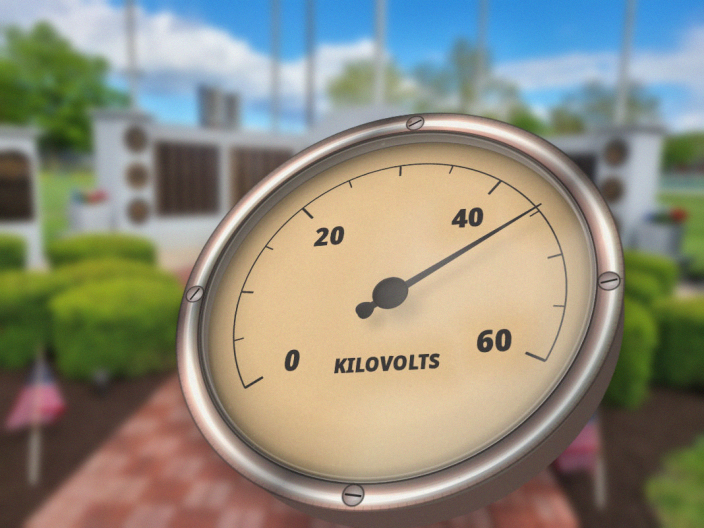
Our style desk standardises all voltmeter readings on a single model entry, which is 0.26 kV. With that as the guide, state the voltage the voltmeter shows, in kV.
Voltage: 45 kV
